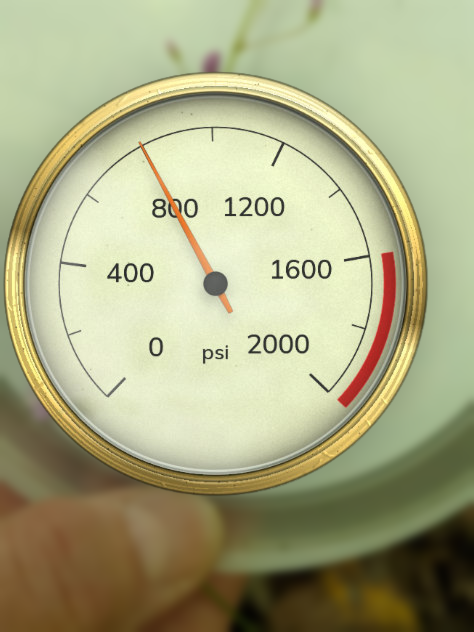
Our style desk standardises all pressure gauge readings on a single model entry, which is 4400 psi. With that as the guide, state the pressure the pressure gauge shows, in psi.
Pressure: 800 psi
